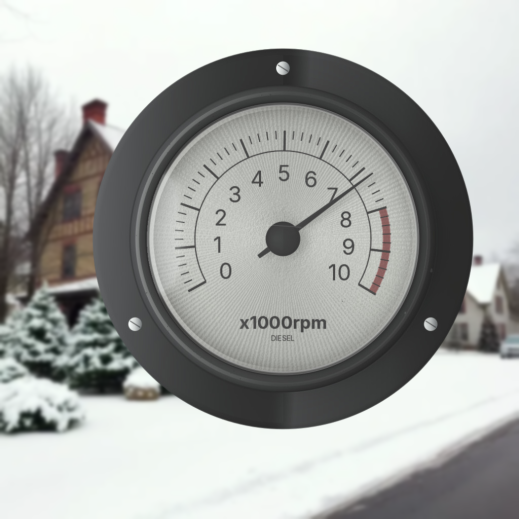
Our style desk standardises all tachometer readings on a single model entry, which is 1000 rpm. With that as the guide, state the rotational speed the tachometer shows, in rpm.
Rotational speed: 7200 rpm
